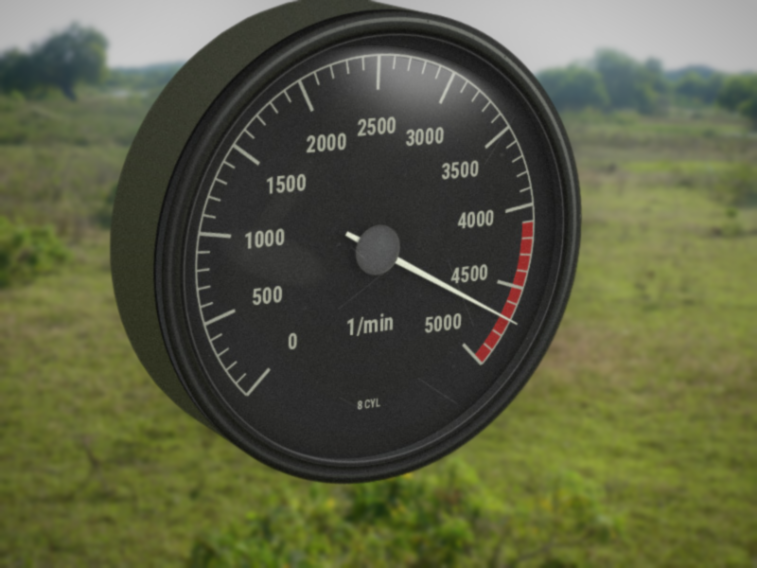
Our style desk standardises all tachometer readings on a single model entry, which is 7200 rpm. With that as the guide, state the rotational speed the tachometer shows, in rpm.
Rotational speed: 4700 rpm
